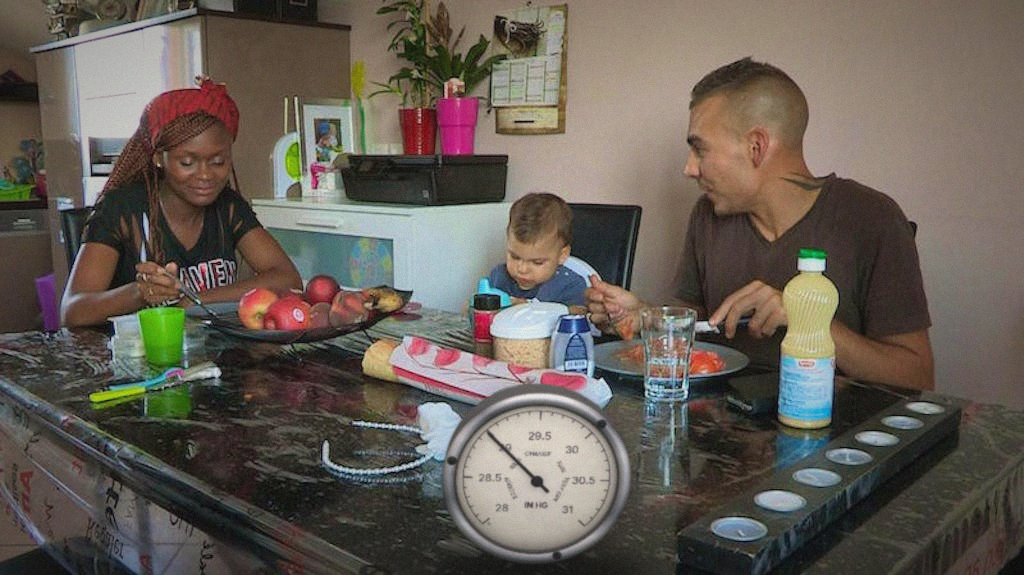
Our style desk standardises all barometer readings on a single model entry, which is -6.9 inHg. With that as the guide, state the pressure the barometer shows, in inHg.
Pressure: 29 inHg
